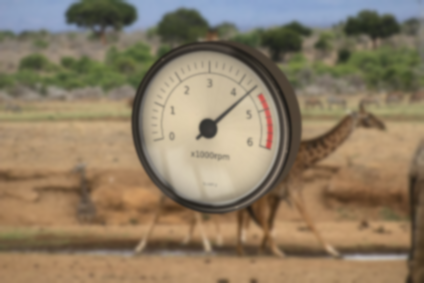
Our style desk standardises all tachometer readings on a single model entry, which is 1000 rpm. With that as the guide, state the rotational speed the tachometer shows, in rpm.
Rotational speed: 4400 rpm
